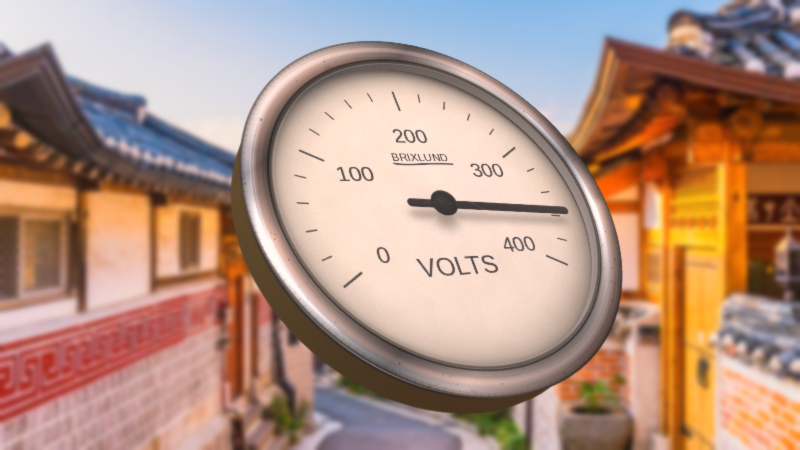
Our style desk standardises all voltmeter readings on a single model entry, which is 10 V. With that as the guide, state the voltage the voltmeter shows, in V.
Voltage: 360 V
